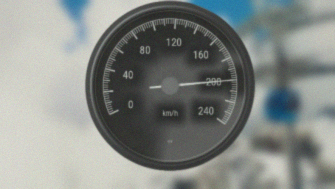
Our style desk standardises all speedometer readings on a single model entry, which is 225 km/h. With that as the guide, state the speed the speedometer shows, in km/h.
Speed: 200 km/h
